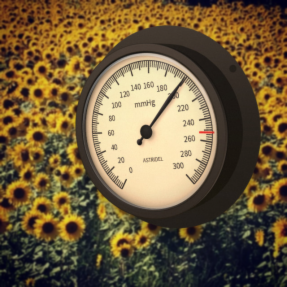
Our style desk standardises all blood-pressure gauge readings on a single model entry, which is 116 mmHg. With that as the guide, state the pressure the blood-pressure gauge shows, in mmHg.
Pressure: 200 mmHg
